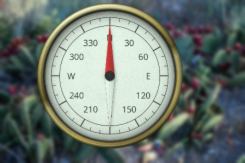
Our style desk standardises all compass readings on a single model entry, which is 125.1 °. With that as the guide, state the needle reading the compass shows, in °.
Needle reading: 0 °
